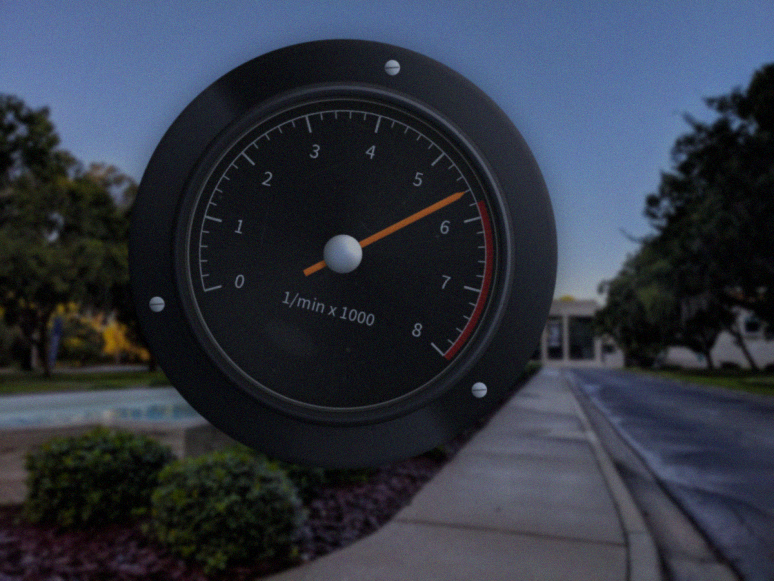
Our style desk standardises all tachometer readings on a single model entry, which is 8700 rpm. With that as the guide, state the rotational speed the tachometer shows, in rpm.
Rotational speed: 5600 rpm
